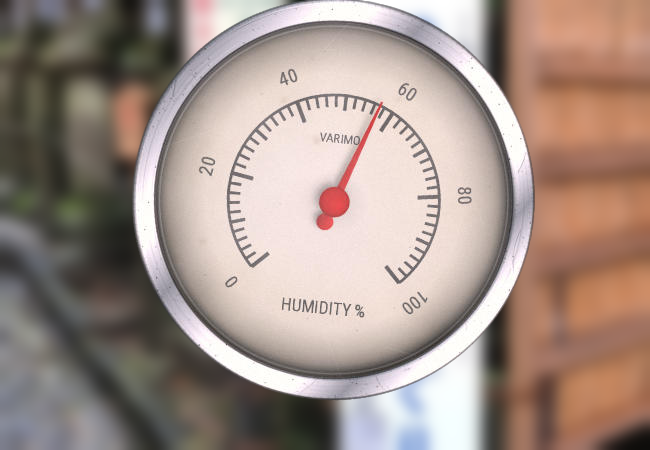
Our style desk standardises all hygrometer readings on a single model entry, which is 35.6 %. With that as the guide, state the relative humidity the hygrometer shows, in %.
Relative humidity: 57 %
